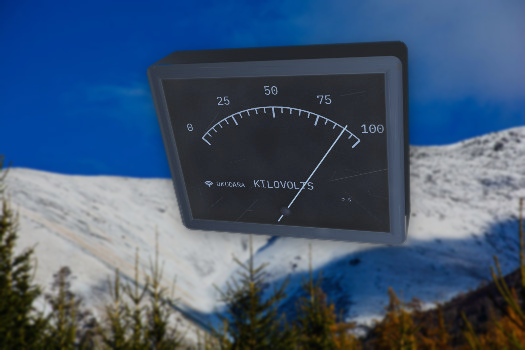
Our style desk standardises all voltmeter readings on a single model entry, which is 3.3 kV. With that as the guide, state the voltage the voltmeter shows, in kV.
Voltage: 90 kV
